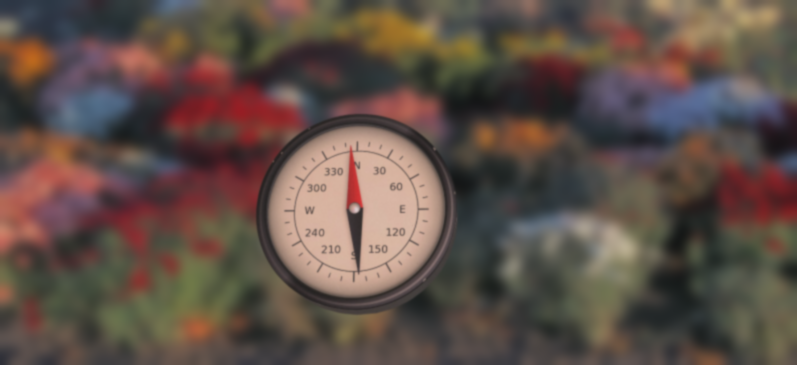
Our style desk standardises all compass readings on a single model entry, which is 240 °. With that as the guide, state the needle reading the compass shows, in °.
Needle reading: 355 °
